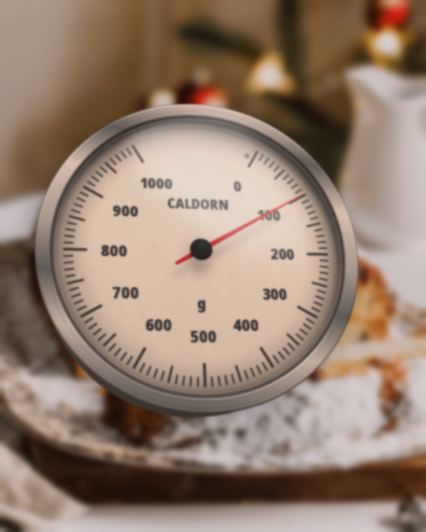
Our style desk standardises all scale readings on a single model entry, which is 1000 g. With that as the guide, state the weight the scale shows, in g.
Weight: 100 g
